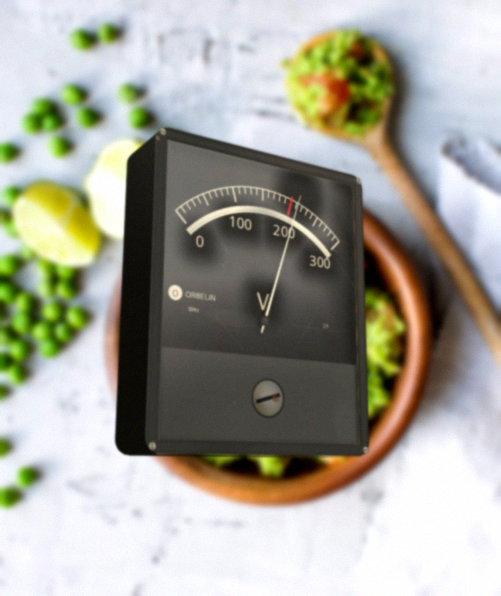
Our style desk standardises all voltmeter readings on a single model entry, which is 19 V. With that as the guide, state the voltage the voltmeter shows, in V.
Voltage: 210 V
